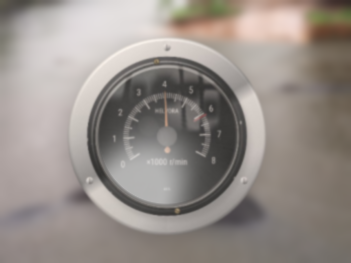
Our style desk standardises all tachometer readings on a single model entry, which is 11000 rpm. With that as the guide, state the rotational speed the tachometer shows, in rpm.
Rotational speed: 4000 rpm
